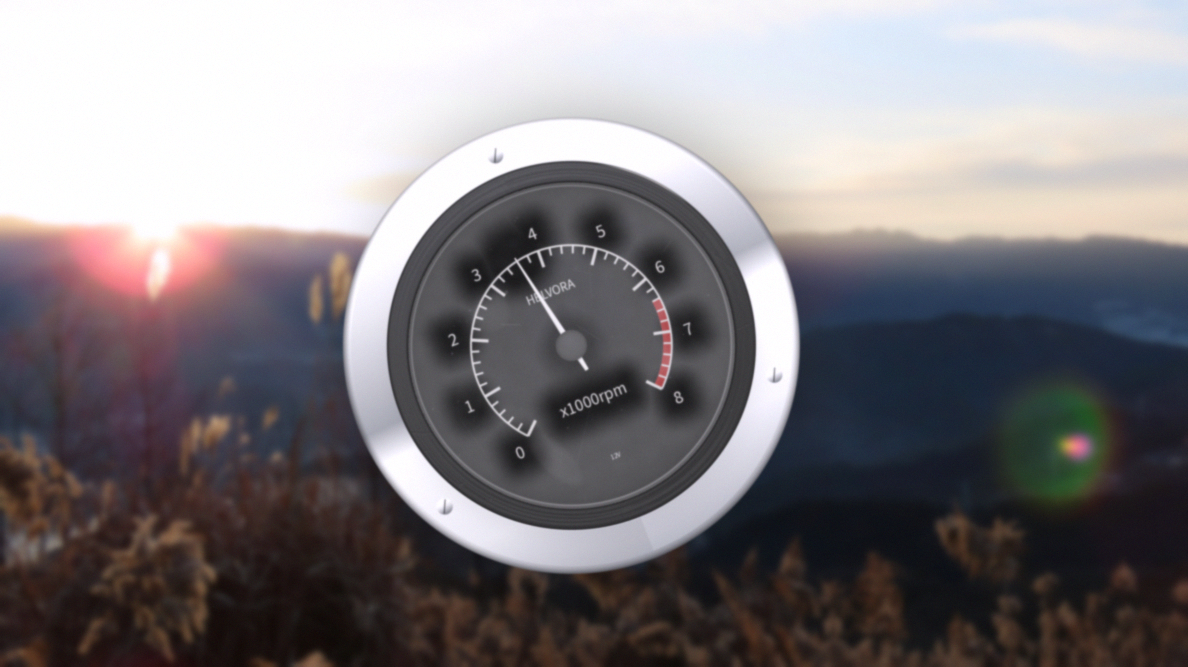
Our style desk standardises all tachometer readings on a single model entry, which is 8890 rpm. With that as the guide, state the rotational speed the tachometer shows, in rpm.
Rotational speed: 3600 rpm
